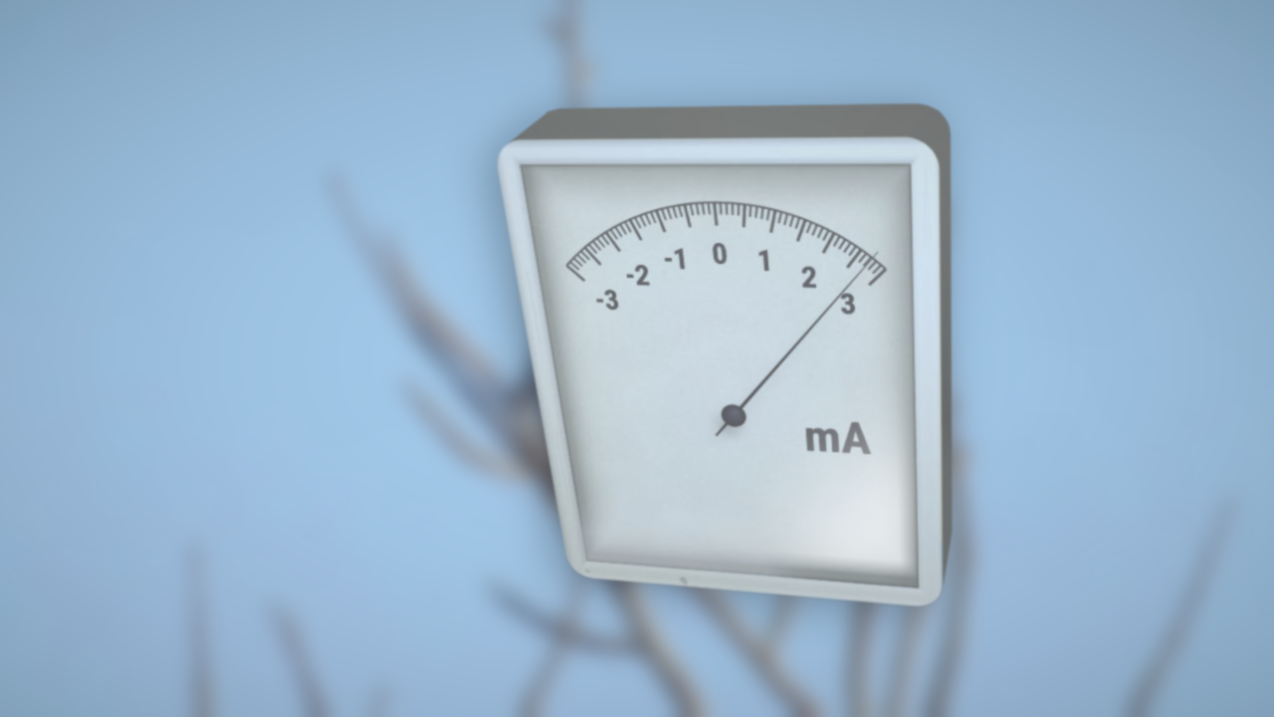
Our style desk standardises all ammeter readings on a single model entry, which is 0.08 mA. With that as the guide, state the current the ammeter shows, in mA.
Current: 2.7 mA
